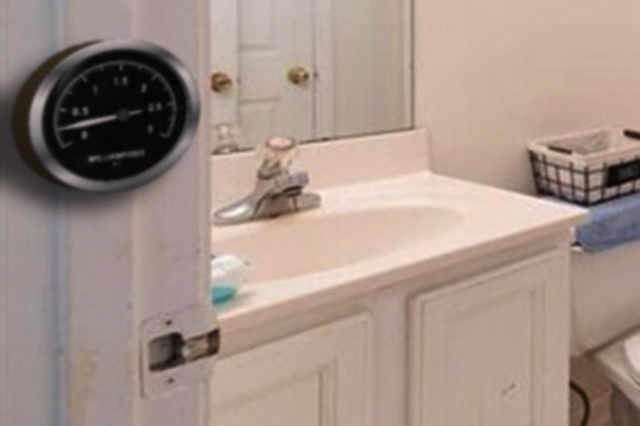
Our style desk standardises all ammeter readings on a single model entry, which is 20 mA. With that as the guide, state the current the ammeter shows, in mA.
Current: 0.25 mA
